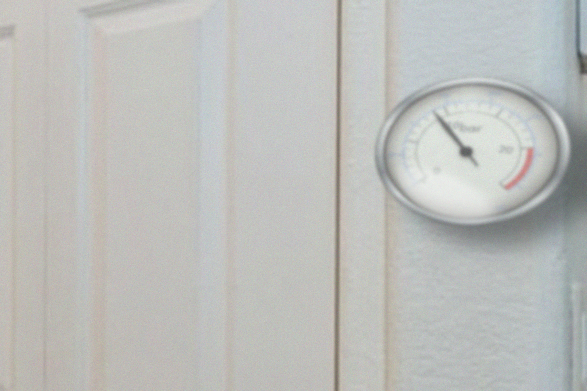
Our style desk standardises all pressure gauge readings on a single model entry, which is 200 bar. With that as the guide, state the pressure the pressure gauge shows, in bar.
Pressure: 9 bar
